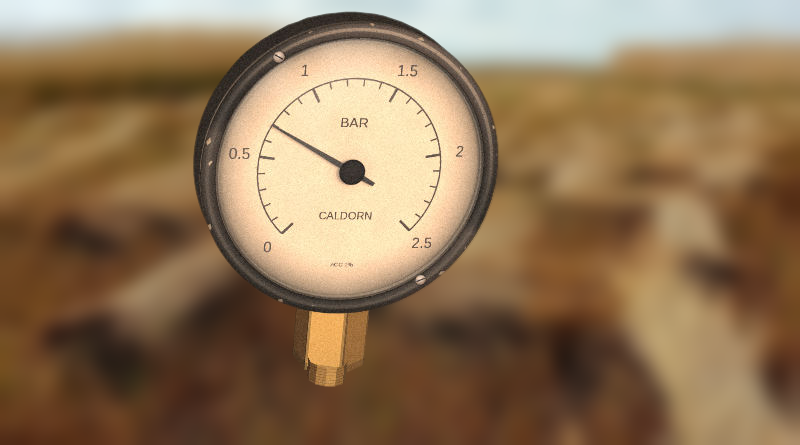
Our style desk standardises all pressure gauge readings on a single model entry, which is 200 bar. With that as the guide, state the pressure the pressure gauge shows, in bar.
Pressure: 0.7 bar
